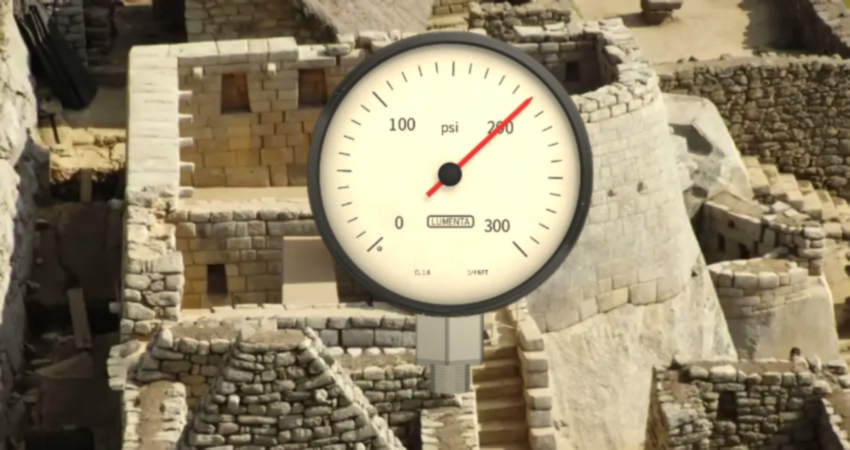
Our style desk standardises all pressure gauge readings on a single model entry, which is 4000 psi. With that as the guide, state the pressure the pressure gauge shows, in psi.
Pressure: 200 psi
